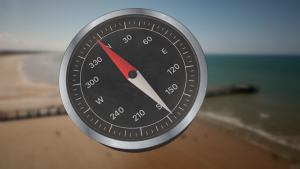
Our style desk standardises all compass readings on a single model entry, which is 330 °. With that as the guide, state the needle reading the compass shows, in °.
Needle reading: 355 °
